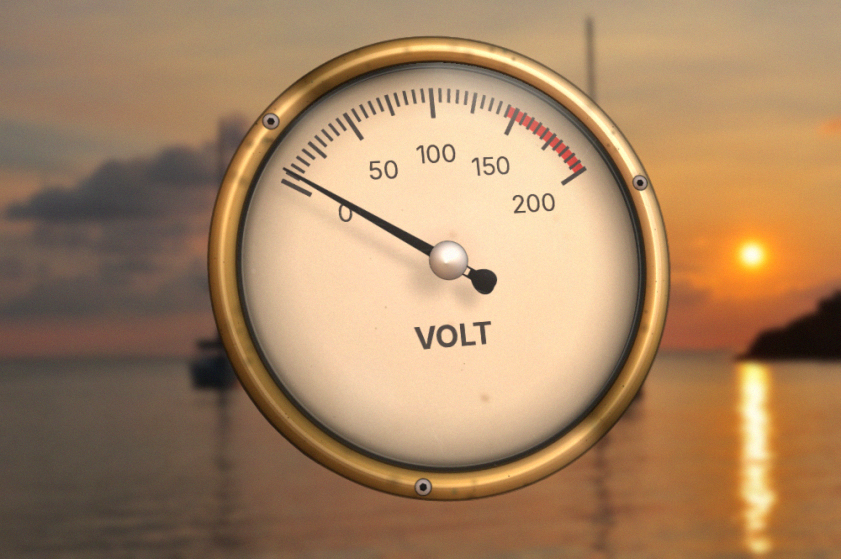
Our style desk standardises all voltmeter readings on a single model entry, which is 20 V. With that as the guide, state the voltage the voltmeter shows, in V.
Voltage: 5 V
